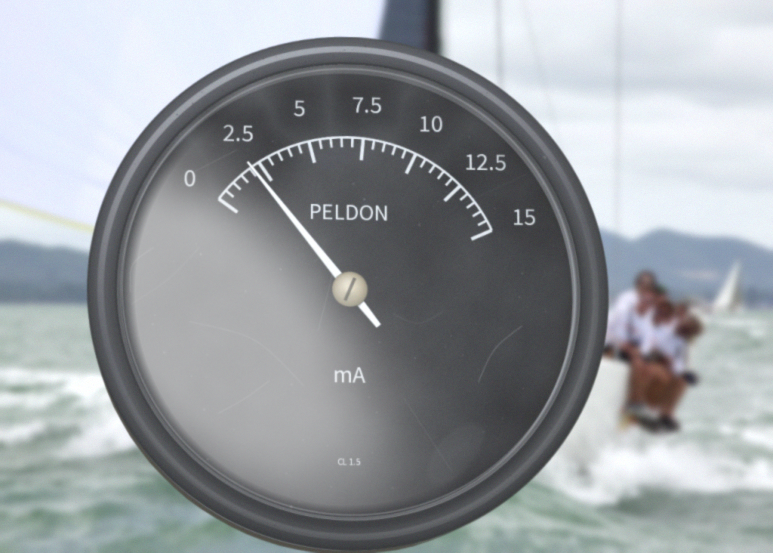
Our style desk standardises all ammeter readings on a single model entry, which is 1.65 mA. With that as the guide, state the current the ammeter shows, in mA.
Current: 2 mA
